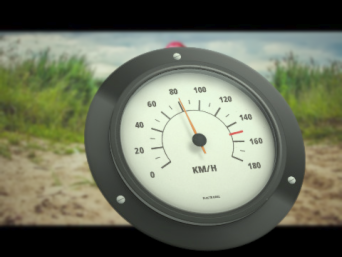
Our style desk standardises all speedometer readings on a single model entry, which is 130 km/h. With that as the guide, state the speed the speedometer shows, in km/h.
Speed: 80 km/h
